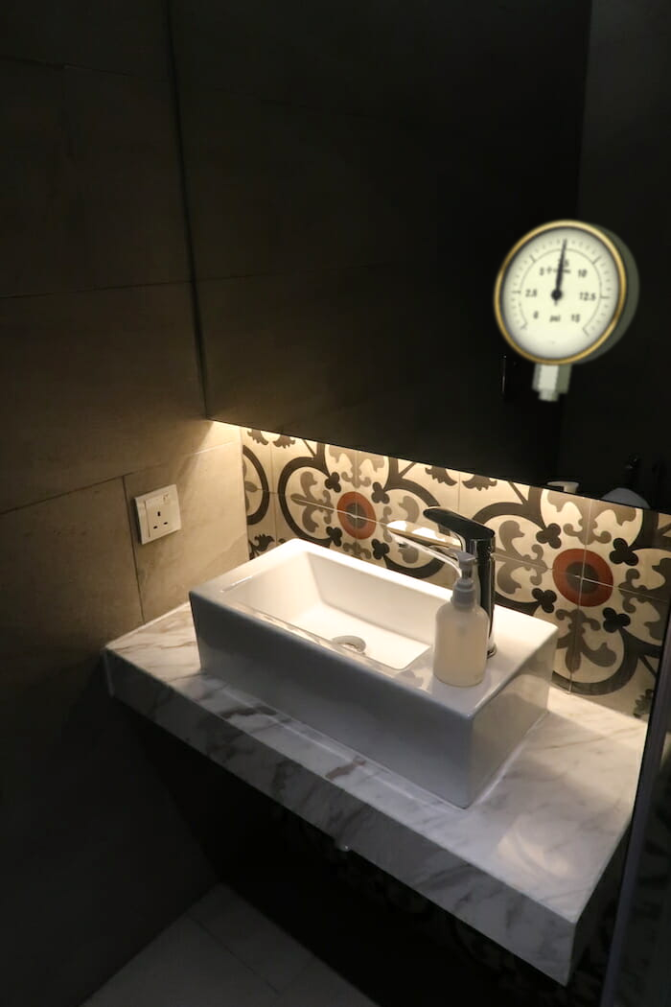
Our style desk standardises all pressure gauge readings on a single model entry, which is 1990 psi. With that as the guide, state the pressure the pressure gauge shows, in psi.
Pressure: 7.5 psi
